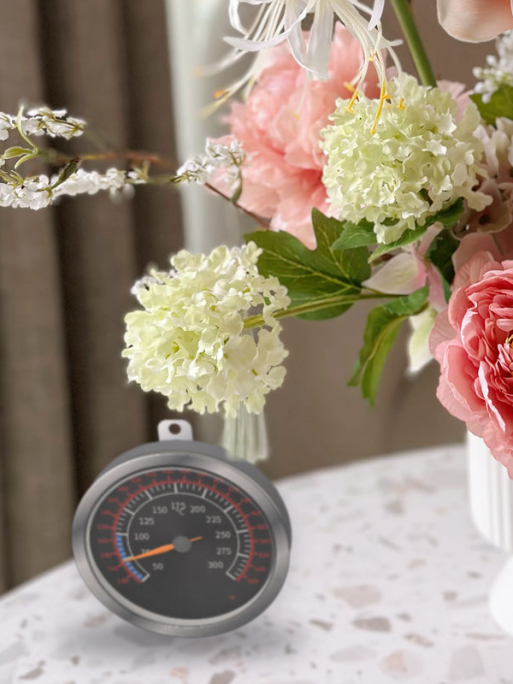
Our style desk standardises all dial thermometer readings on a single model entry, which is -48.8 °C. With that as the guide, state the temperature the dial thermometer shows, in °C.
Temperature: 75 °C
